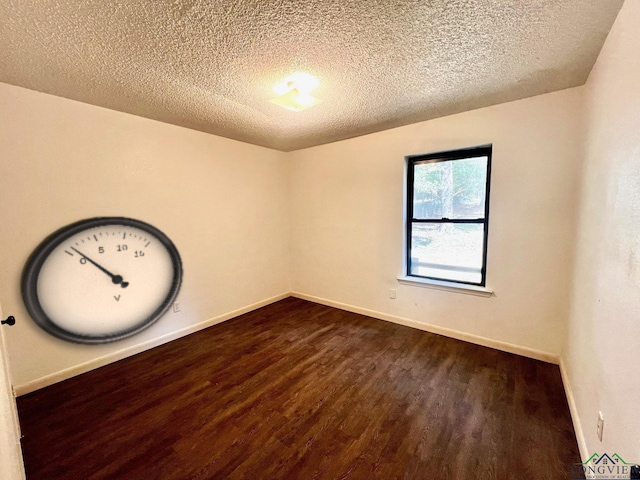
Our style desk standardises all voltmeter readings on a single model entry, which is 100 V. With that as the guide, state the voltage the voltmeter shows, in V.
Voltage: 1 V
